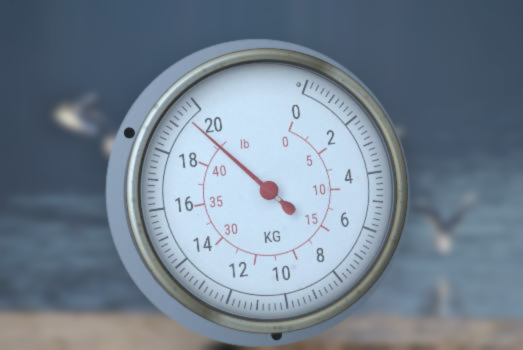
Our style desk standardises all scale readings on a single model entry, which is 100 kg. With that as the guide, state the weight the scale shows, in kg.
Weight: 19.4 kg
